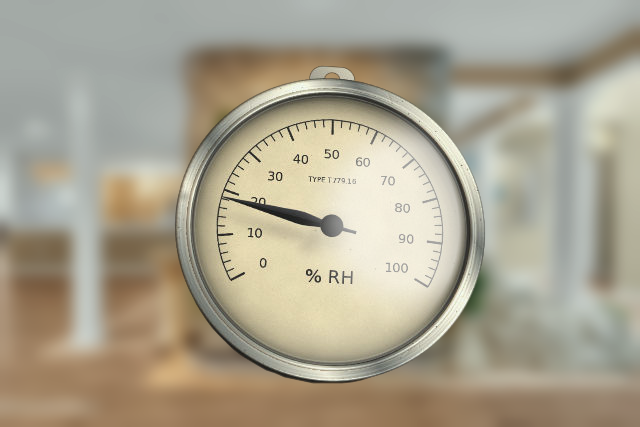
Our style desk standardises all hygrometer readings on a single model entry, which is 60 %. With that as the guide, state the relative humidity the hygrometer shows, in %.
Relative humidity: 18 %
